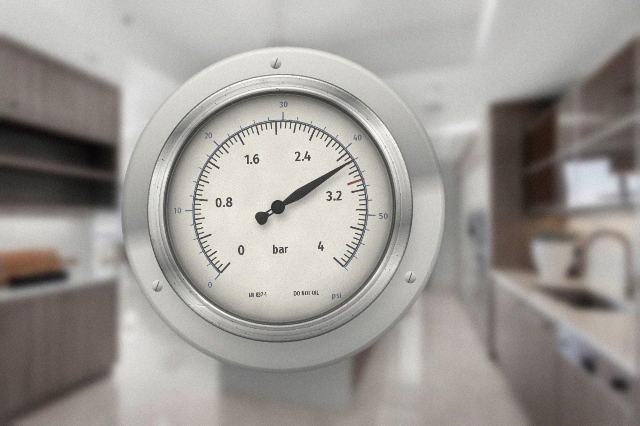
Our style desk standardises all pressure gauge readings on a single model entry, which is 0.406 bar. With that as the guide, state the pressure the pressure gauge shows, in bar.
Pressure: 2.9 bar
